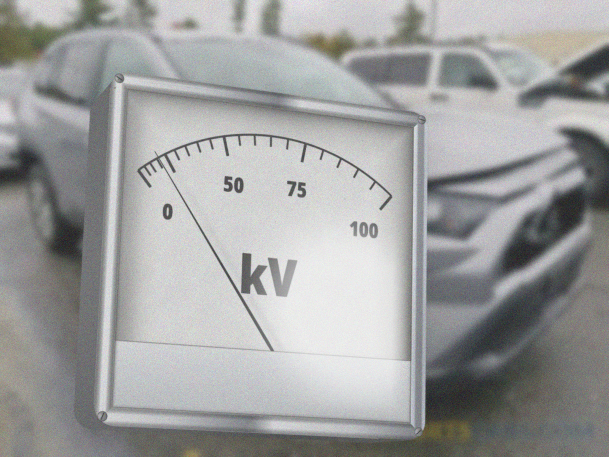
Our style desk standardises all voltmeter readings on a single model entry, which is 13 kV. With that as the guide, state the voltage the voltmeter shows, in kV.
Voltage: 20 kV
